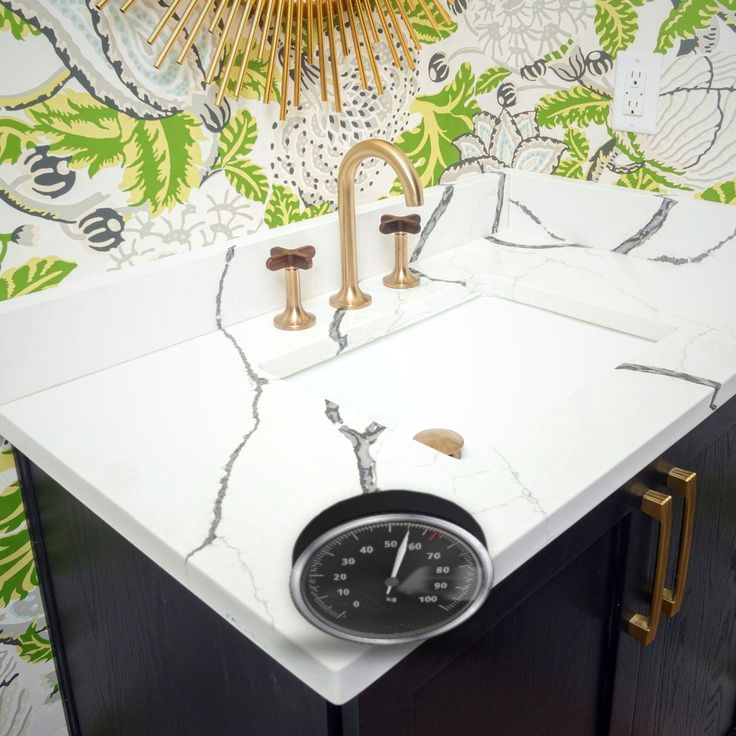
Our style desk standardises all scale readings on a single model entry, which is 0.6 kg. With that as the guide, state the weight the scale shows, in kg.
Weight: 55 kg
